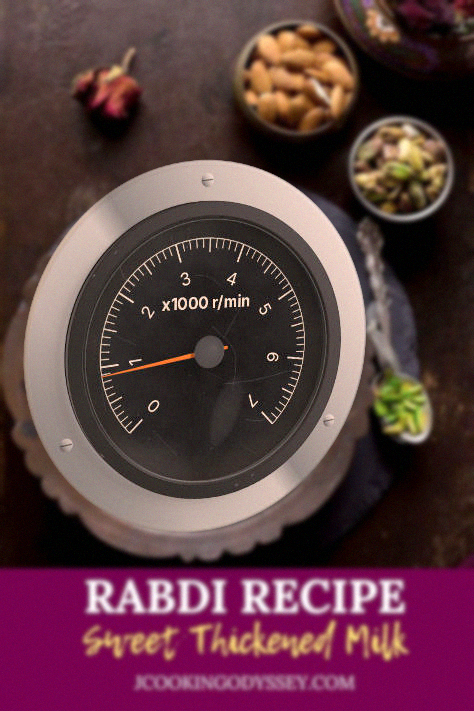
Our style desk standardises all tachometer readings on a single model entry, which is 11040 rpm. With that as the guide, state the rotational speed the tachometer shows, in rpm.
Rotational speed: 900 rpm
